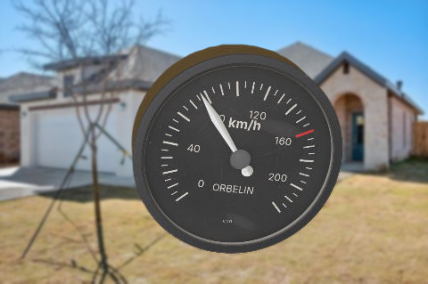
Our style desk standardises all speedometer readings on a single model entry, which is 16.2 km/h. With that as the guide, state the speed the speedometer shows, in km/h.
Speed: 77.5 km/h
